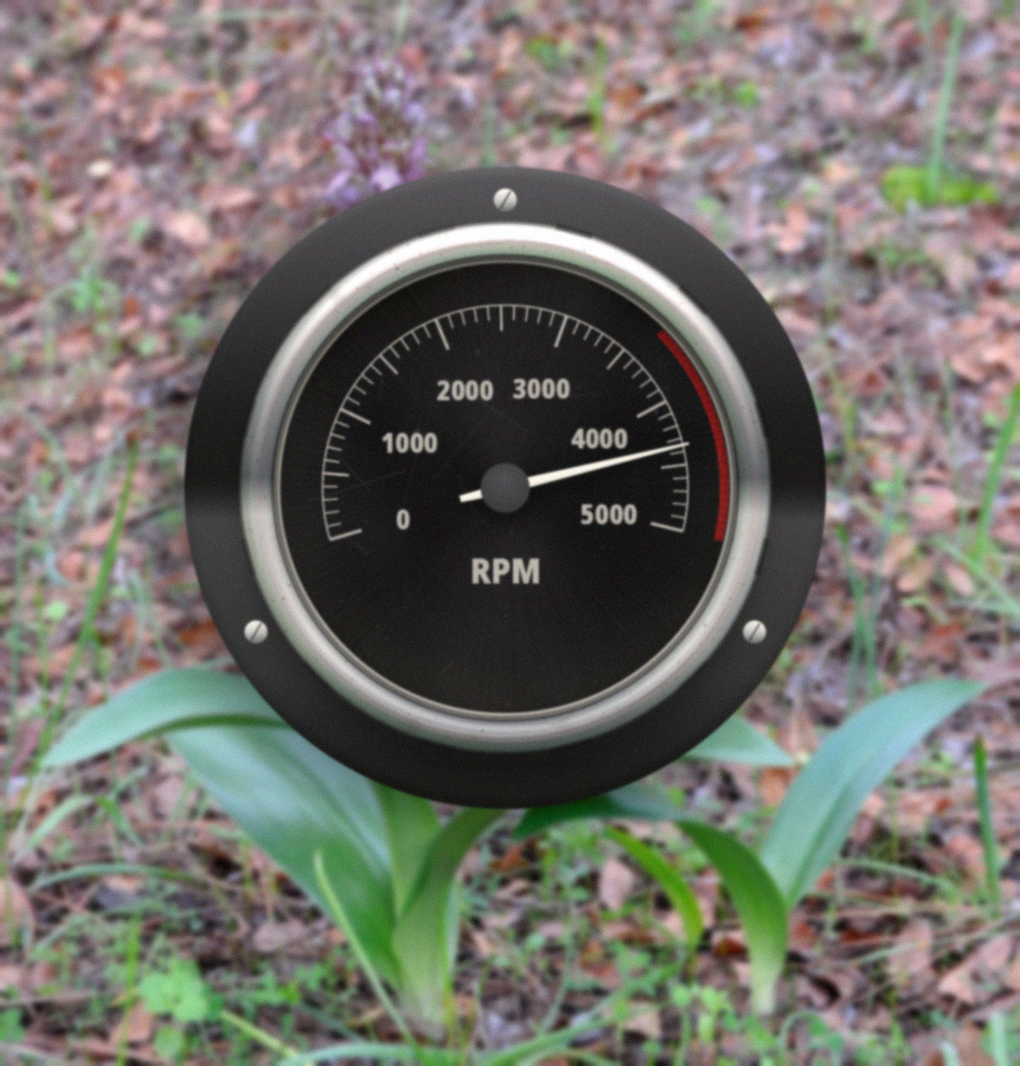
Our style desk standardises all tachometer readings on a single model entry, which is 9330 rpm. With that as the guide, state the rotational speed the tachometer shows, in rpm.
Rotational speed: 4350 rpm
